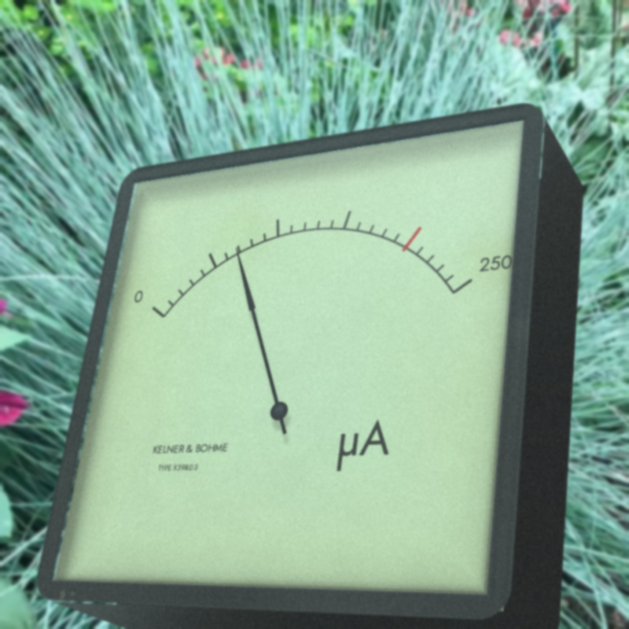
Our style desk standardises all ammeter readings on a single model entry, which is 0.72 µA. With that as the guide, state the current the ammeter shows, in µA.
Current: 70 µA
